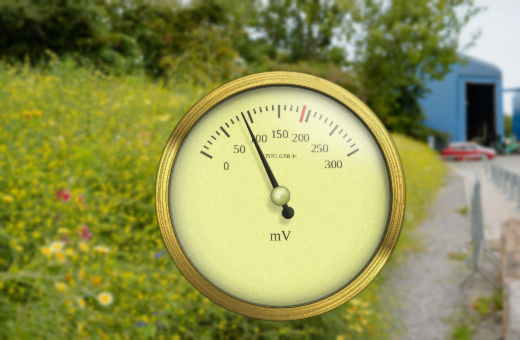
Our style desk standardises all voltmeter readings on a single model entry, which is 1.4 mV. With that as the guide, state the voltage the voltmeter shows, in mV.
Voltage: 90 mV
